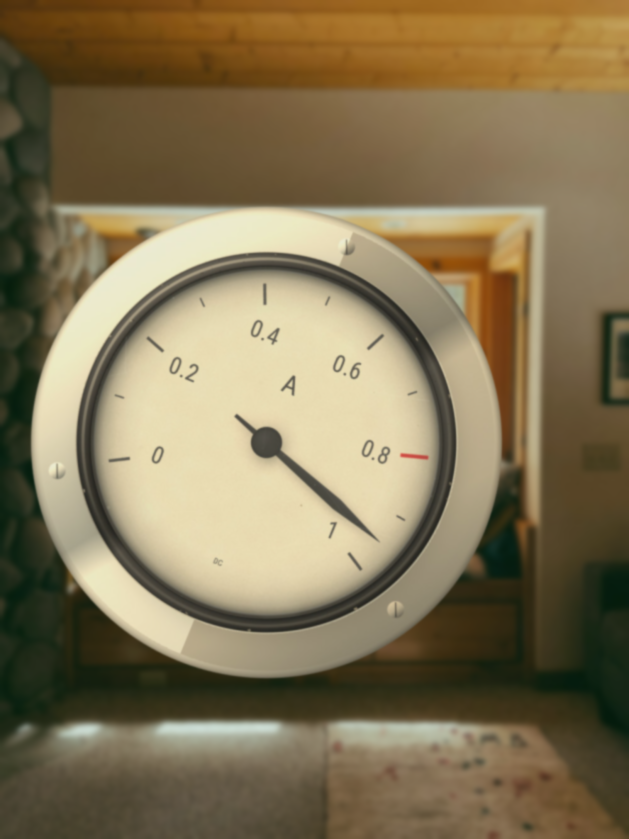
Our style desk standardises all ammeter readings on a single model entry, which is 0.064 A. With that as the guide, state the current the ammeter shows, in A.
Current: 0.95 A
